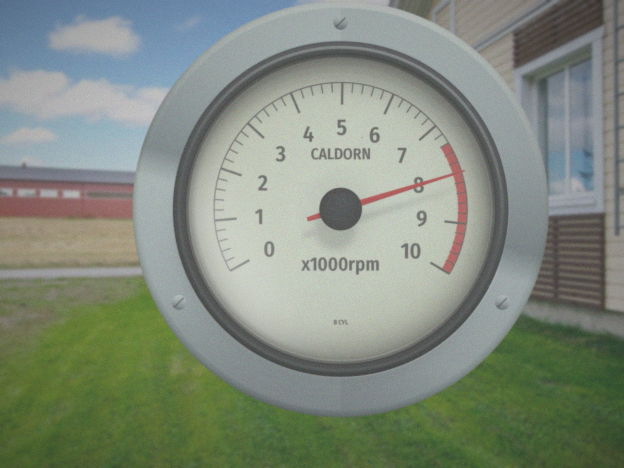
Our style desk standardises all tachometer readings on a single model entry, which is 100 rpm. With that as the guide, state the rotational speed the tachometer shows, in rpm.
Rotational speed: 8000 rpm
